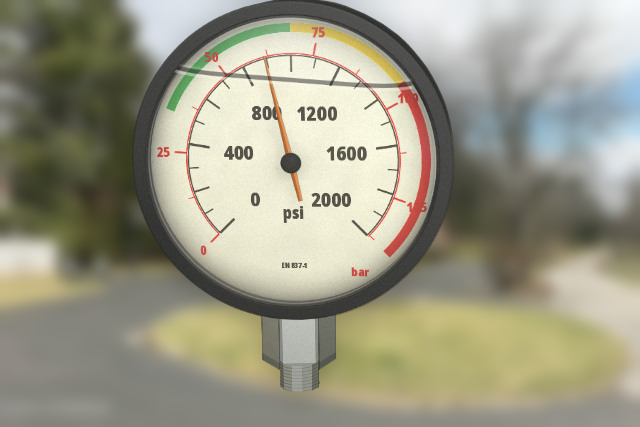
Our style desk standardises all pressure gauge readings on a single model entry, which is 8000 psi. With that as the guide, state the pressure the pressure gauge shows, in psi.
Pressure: 900 psi
